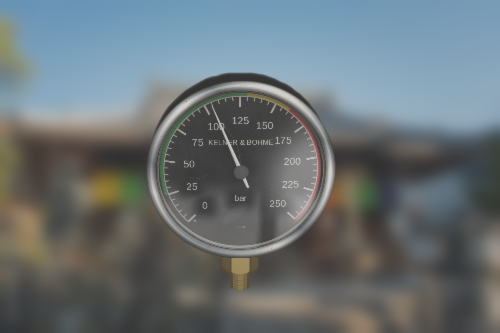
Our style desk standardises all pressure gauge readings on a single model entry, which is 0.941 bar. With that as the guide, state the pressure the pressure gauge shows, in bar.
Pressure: 105 bar
